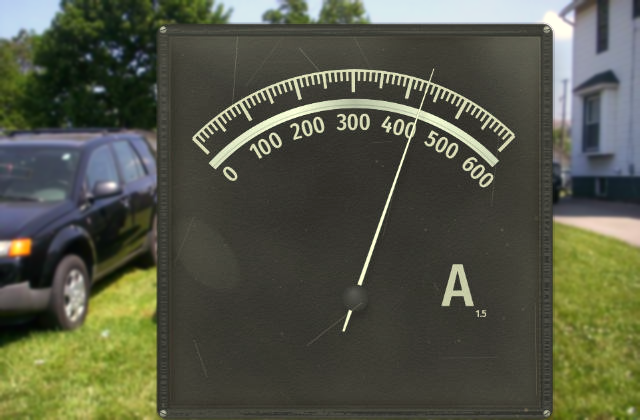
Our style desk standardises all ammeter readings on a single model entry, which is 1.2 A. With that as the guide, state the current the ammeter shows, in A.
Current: 430 A
